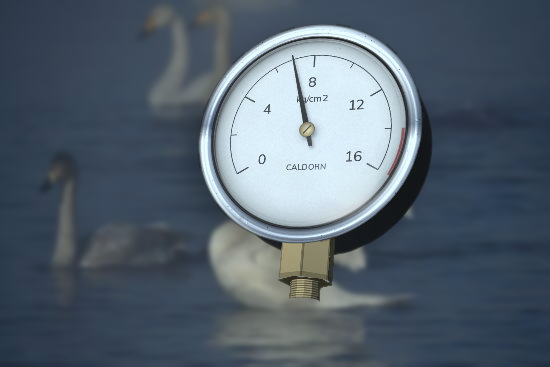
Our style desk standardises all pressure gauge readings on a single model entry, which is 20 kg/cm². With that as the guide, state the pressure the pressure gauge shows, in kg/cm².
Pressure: 7 kg/cm²
